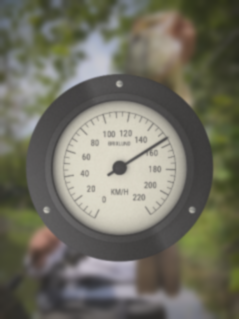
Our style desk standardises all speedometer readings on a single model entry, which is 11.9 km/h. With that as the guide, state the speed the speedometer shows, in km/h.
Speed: 155 km/h
